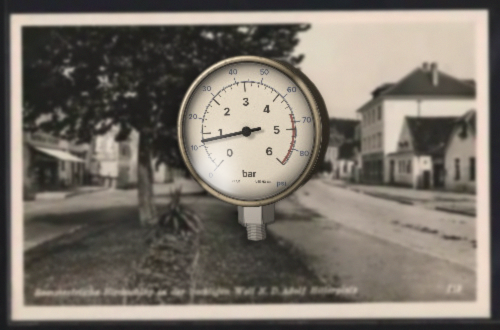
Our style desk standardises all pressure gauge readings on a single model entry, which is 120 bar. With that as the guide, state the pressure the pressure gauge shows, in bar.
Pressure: 0.8 bar
